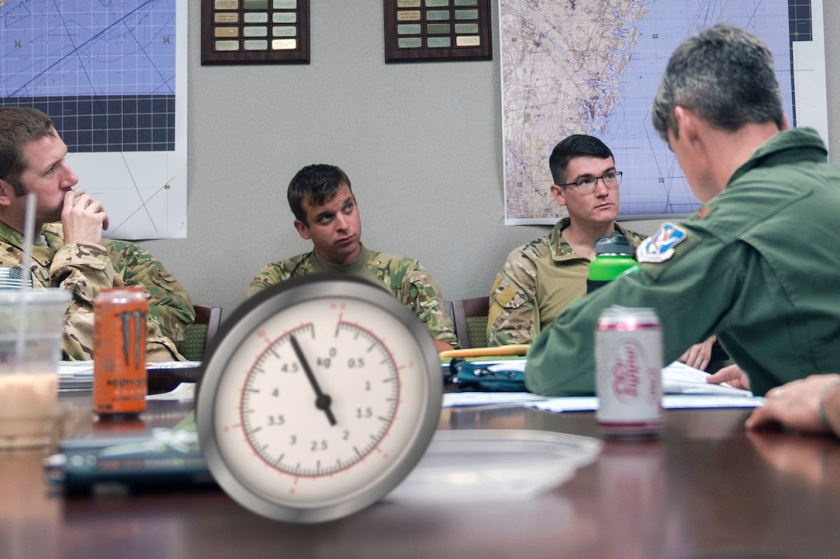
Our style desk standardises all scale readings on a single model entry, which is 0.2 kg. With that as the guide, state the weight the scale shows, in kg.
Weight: 4.75 kg
